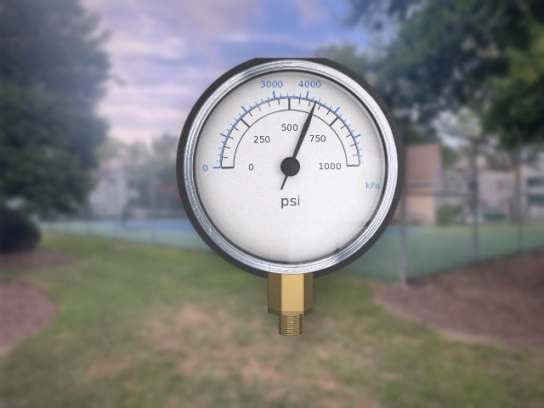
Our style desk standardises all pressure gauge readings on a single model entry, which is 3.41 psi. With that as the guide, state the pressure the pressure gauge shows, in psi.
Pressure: 625 psi
